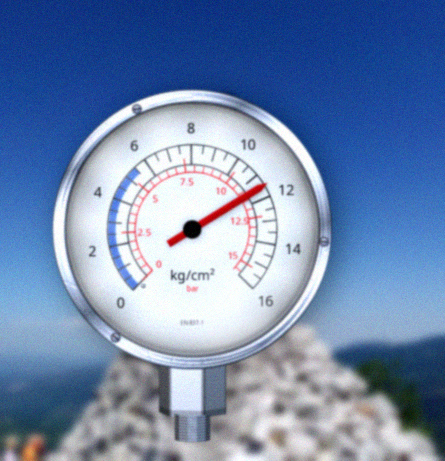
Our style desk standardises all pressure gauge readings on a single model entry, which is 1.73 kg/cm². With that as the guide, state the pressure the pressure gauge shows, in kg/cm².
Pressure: 11.5 kg/cm²
